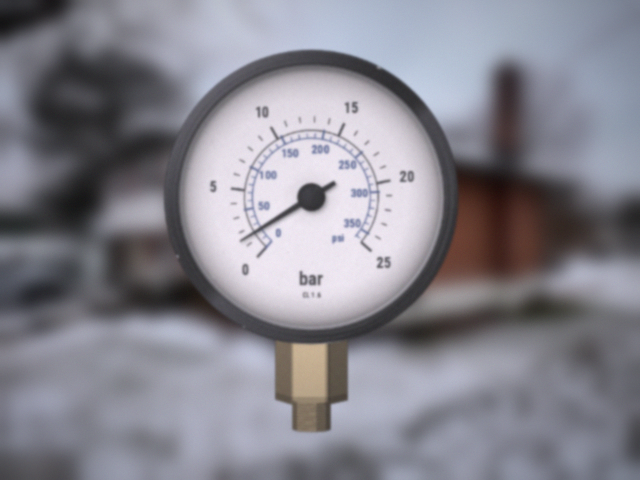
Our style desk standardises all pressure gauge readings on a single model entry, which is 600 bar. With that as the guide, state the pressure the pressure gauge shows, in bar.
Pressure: 1.5 bar
